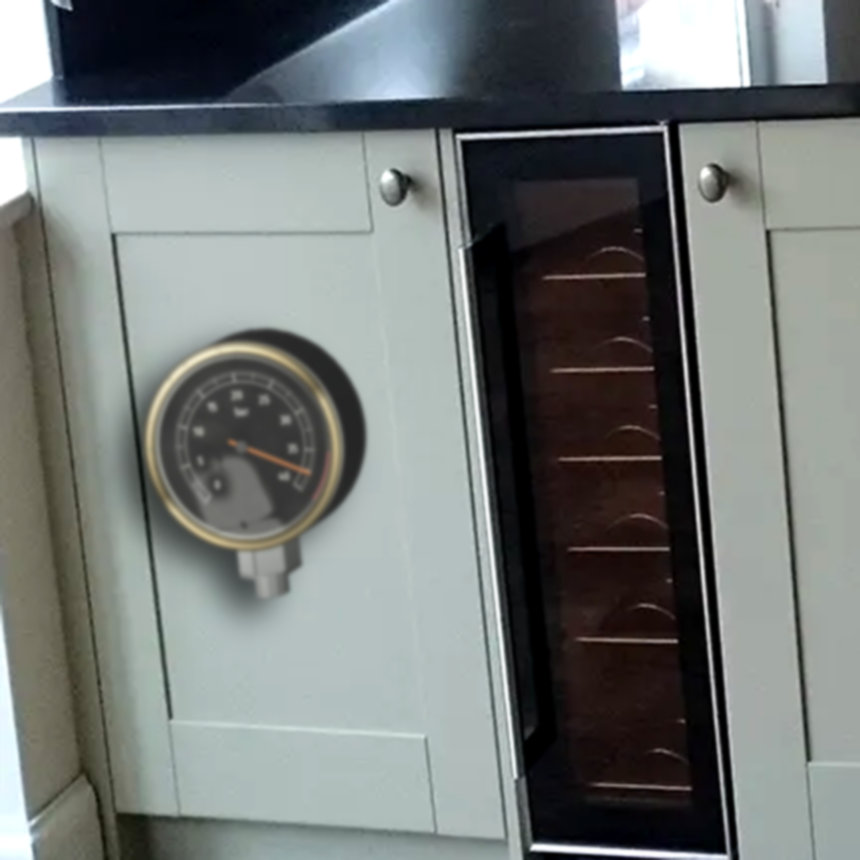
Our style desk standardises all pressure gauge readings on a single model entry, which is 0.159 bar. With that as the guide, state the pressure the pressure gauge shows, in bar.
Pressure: 37.5 bar
